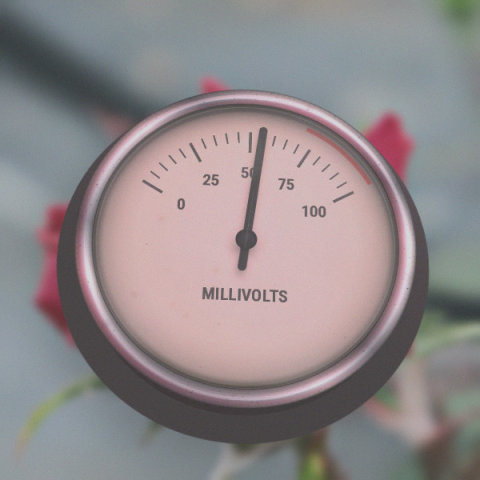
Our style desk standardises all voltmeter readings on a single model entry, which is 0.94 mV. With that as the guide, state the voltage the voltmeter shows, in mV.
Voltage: 55 mV
